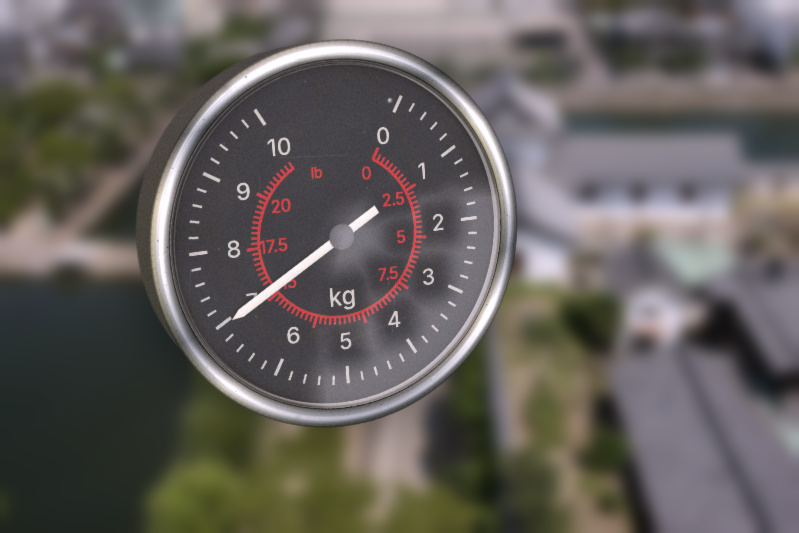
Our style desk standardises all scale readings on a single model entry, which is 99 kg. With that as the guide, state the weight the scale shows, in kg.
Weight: 7 kg
